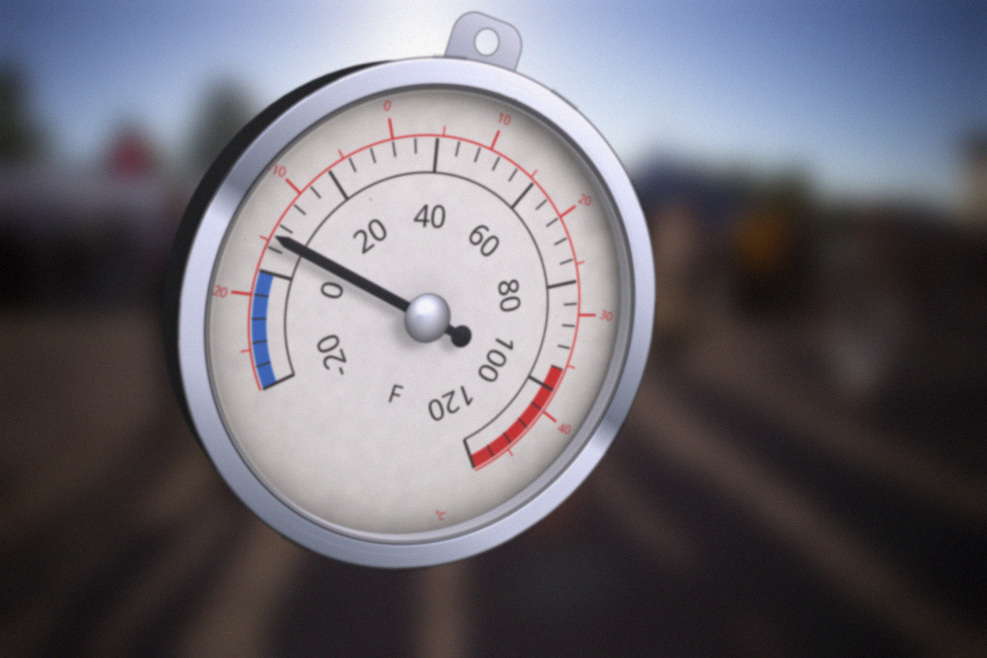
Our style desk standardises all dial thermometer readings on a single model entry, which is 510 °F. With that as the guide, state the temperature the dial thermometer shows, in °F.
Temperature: 6 °F
